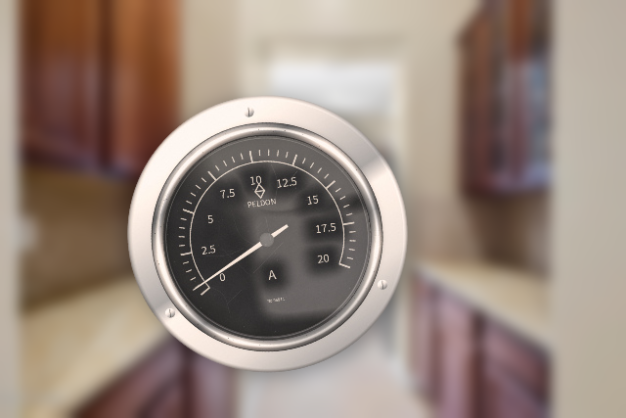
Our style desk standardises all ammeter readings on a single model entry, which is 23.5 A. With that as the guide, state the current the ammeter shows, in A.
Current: 0.5 A
